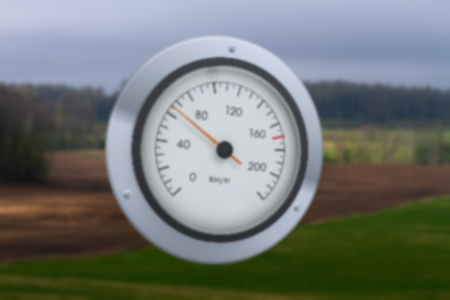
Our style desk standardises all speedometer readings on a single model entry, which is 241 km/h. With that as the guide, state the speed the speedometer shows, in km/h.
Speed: 65 km/h
